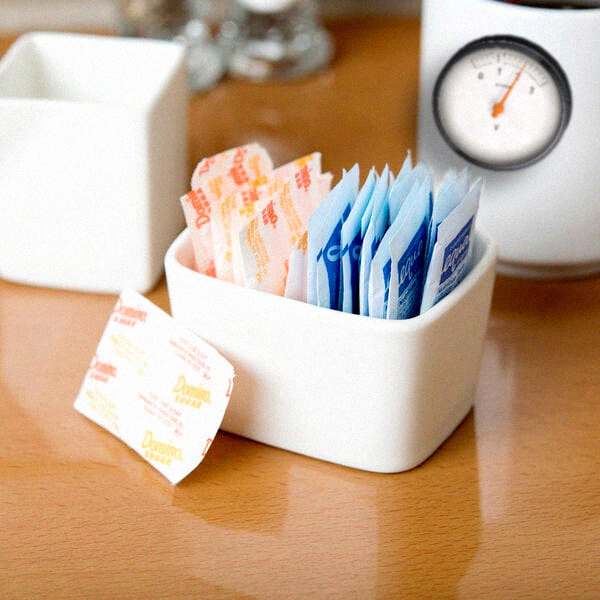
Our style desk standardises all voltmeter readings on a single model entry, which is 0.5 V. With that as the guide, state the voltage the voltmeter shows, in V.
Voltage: 2 V
